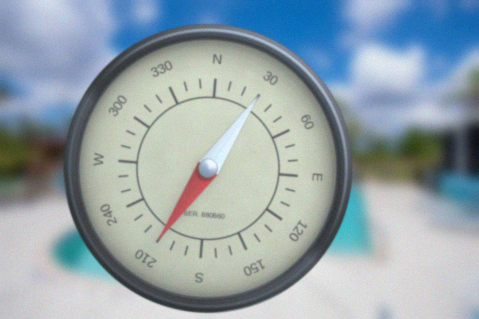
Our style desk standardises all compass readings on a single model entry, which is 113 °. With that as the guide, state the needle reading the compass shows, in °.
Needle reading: 210 °
